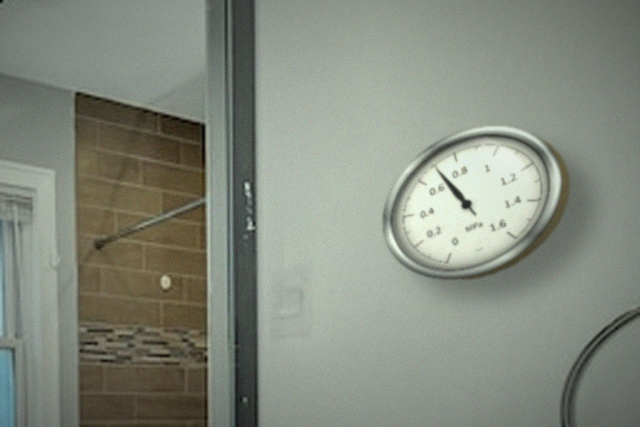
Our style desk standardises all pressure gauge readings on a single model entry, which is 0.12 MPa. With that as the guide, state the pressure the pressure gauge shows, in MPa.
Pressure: 0.7 MPa
